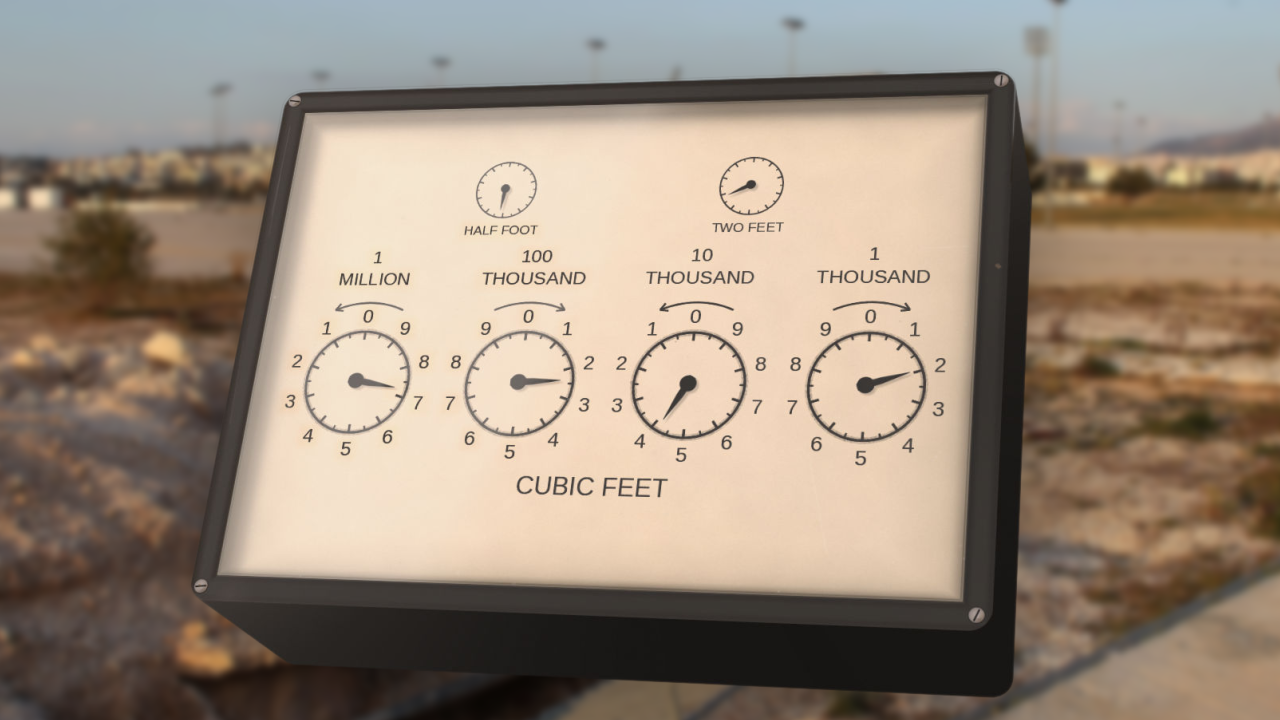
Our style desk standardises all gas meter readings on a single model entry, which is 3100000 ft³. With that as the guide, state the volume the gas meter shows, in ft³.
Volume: 724200 ft³
